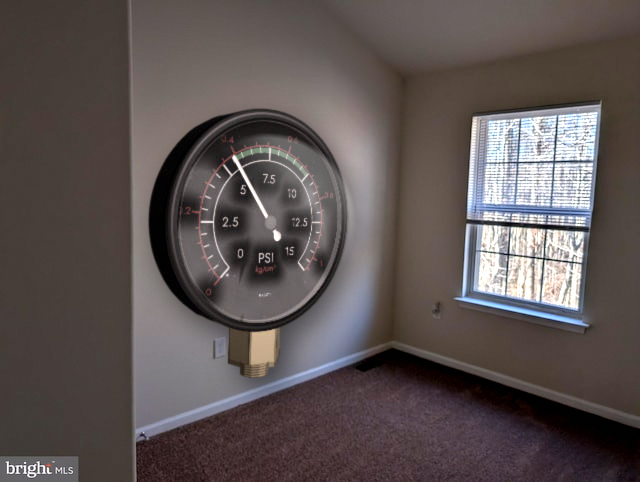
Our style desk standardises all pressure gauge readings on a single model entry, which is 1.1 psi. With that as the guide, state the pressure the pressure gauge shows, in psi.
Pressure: 5.5 psi
